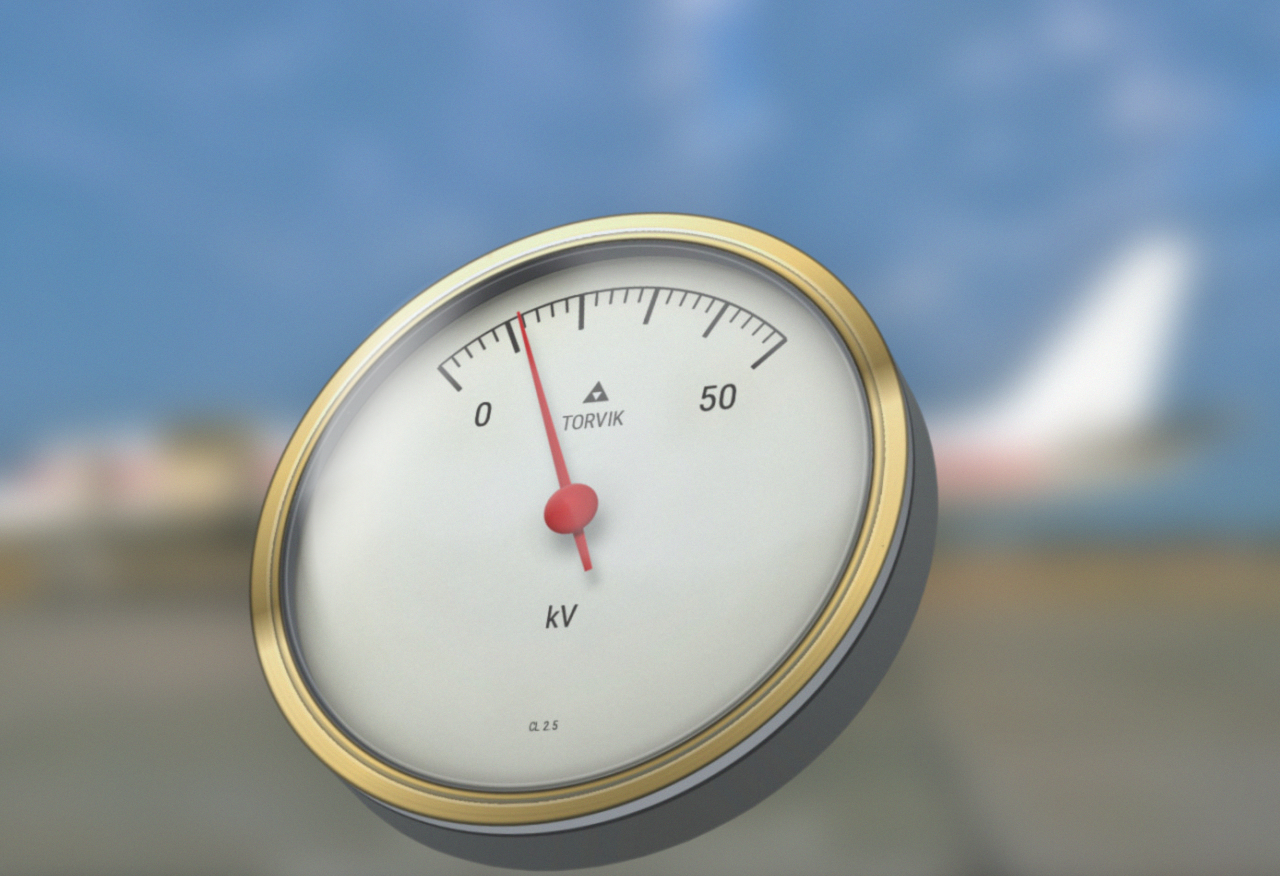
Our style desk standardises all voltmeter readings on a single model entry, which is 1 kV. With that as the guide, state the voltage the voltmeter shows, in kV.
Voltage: 12 kV
